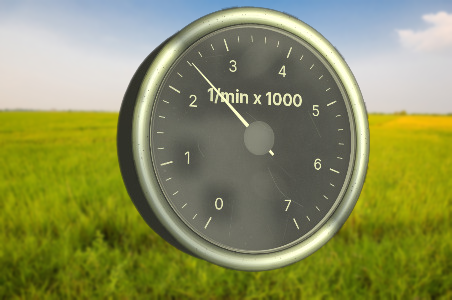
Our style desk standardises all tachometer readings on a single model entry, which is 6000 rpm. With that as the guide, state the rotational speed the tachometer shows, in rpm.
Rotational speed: 2400 rpm
